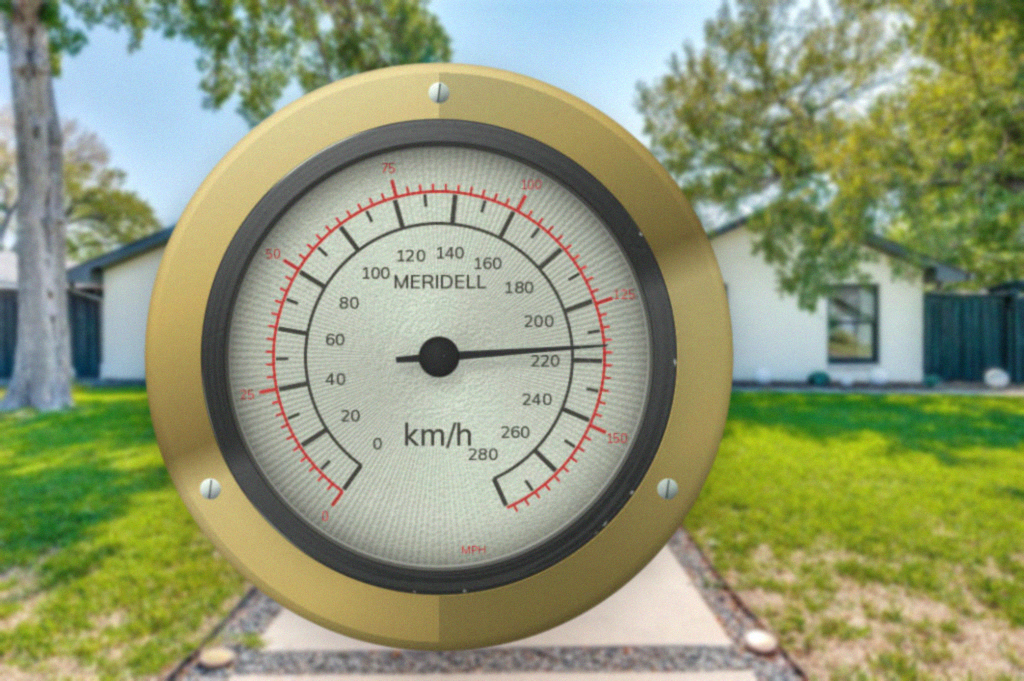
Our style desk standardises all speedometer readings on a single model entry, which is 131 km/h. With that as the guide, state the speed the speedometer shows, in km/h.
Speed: 215 km/h
